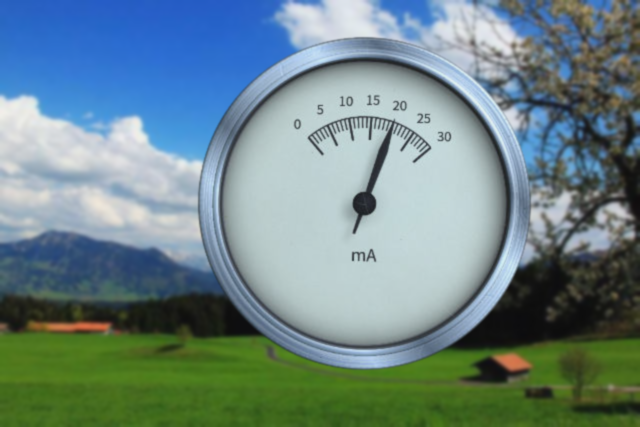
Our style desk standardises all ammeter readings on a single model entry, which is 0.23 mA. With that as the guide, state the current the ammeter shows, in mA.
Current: 20 mA
